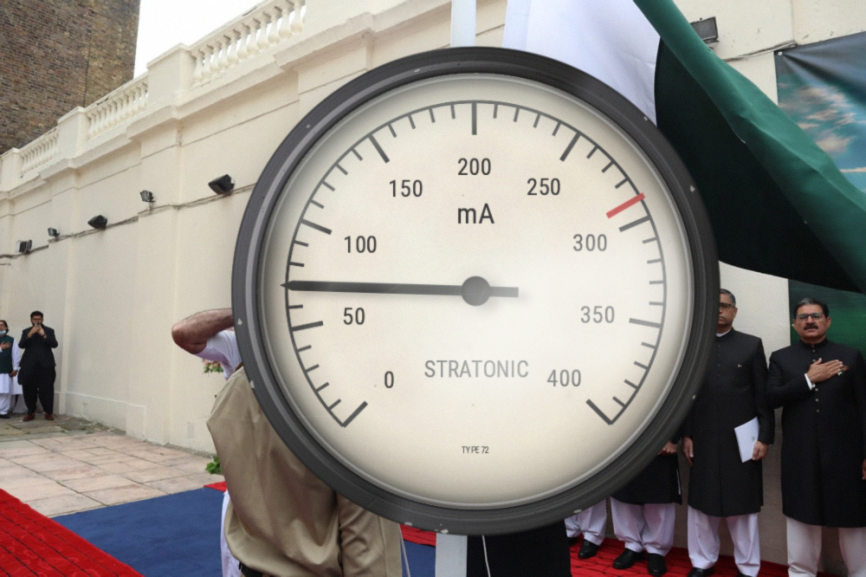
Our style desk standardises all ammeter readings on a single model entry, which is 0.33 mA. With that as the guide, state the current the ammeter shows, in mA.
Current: 70 mA
